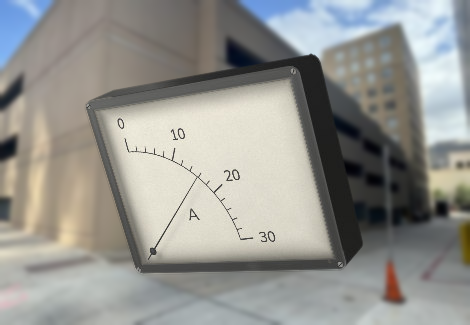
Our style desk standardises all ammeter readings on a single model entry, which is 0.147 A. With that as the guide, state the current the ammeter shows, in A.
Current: 16 A
